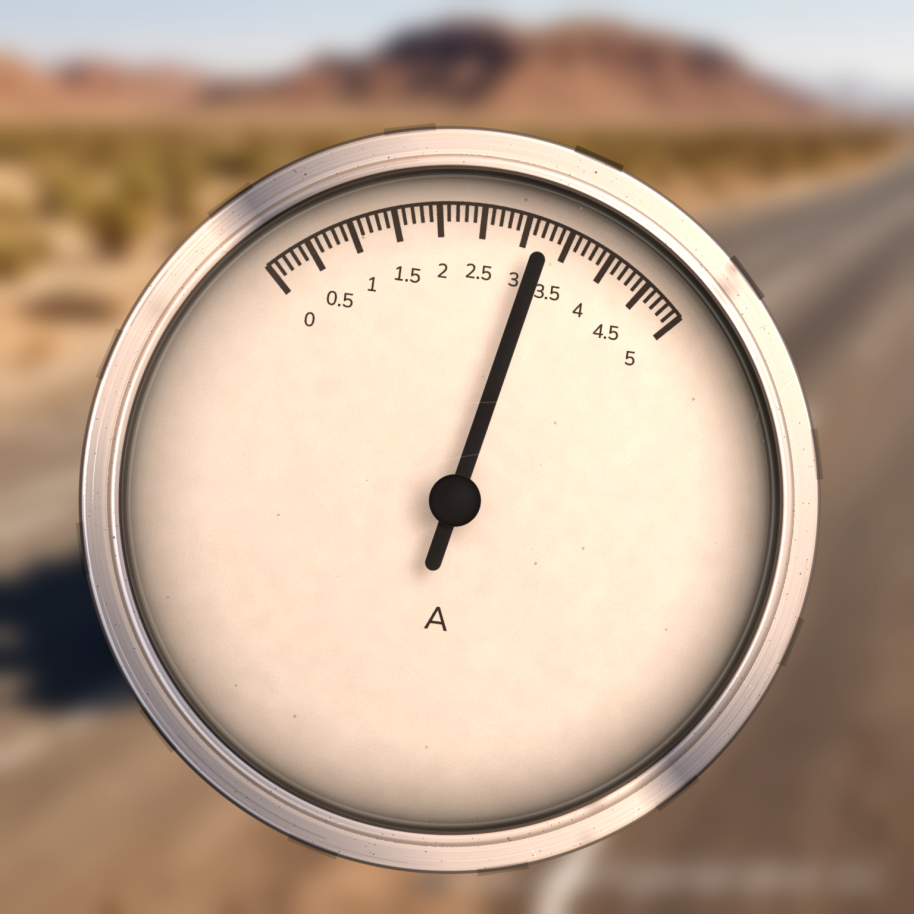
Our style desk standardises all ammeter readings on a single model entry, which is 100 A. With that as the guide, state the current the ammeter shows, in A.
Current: 3.2 A
